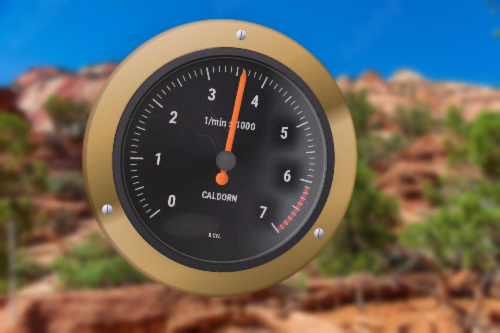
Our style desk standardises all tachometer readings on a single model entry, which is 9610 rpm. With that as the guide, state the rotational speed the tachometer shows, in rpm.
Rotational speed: 3600 rpm
